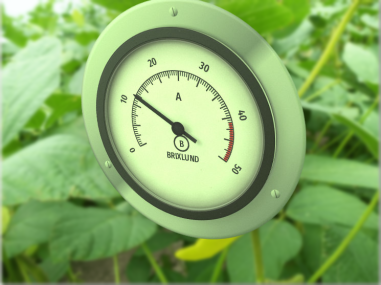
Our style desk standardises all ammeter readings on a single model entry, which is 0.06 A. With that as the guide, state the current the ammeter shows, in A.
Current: 12.5 A
